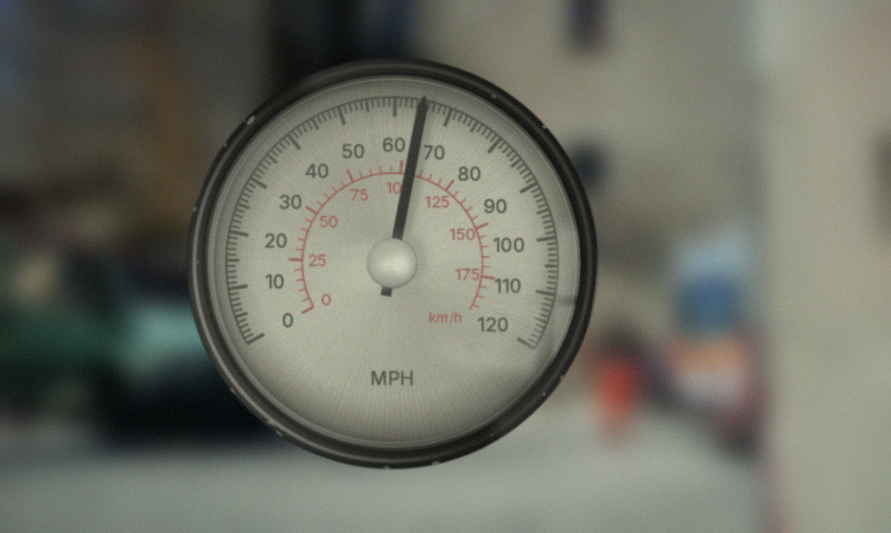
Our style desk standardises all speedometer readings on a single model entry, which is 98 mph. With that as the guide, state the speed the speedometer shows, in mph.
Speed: 65 mph
